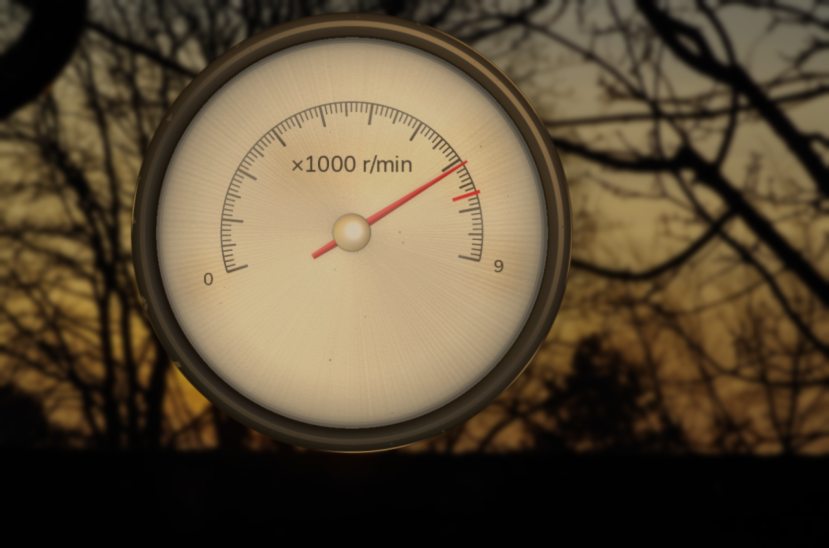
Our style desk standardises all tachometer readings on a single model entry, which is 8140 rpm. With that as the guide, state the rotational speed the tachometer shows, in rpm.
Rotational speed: 7100 rpm
